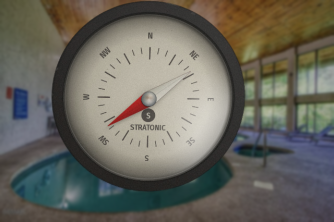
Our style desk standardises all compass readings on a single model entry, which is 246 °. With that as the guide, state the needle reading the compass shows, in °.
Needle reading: 235 °
